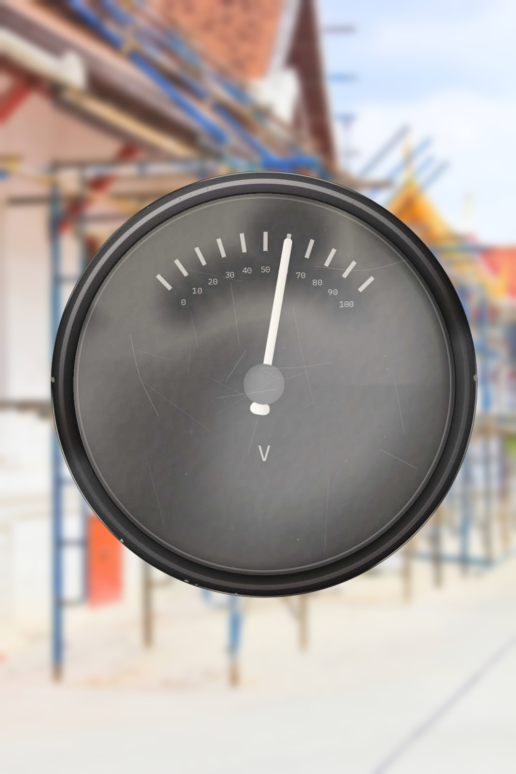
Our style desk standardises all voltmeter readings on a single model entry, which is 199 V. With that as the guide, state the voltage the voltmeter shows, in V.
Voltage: 60 V
